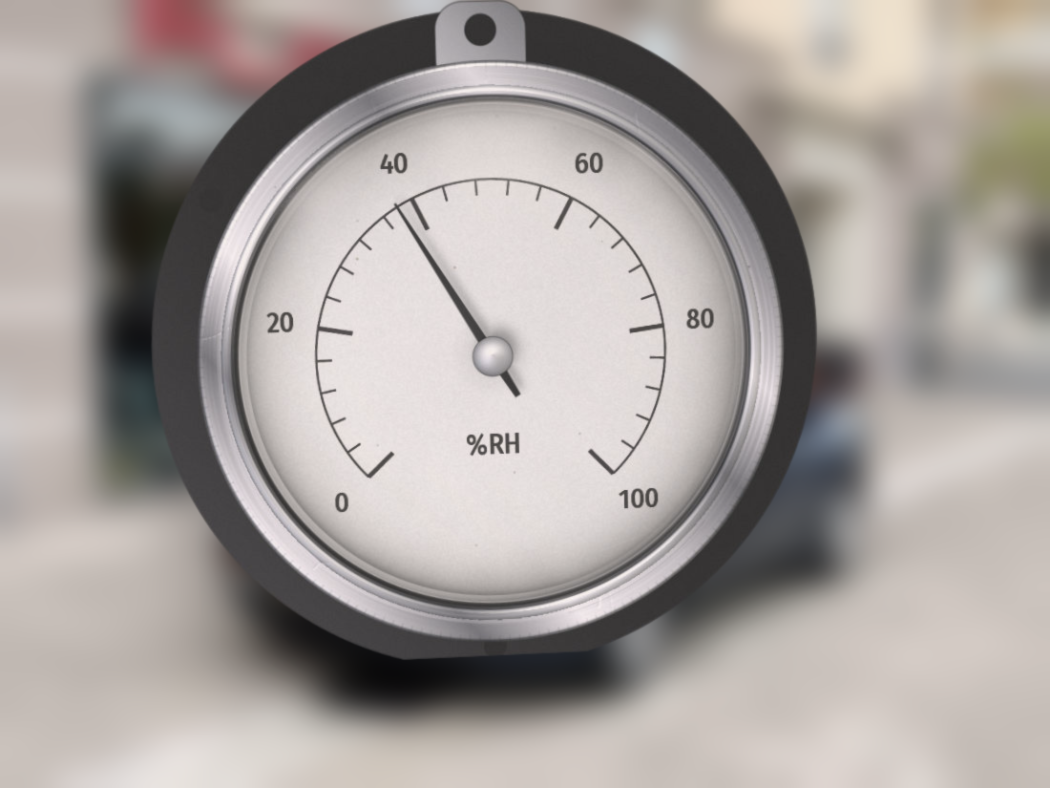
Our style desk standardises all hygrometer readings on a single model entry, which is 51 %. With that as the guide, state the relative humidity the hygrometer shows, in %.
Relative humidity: 38 %
